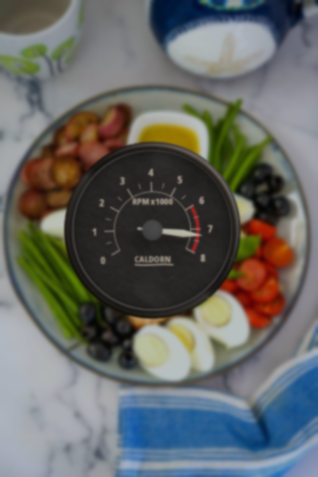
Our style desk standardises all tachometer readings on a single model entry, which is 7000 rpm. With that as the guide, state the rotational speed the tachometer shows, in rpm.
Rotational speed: 7250 rpm
